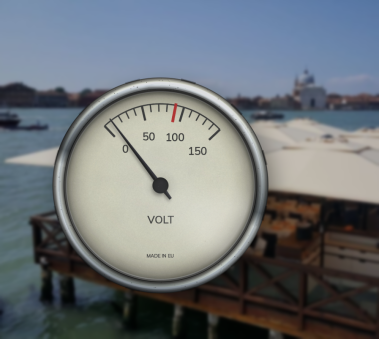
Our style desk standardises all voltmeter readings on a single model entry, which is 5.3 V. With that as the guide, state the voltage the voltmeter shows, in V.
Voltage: 10 V
